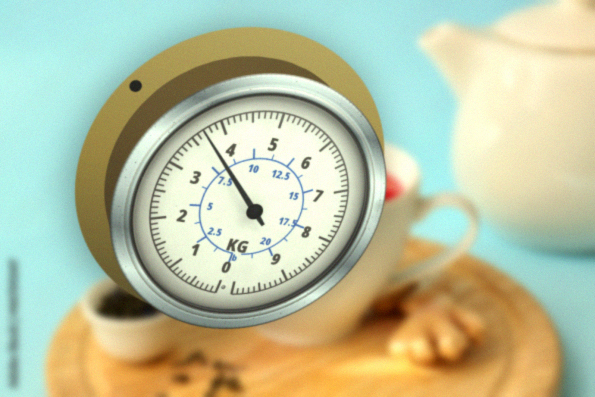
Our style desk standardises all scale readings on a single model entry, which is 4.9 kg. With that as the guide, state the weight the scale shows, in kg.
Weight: 3.7 kg
